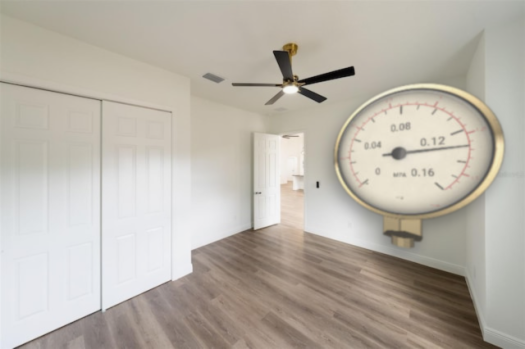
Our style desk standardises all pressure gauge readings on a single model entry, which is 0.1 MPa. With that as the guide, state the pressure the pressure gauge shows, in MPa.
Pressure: 0.13 MPa
